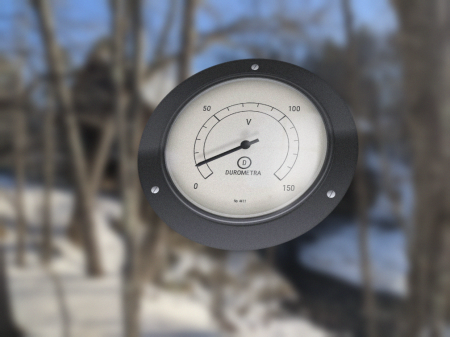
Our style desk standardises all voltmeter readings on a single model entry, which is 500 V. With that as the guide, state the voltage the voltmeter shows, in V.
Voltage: 10 V
